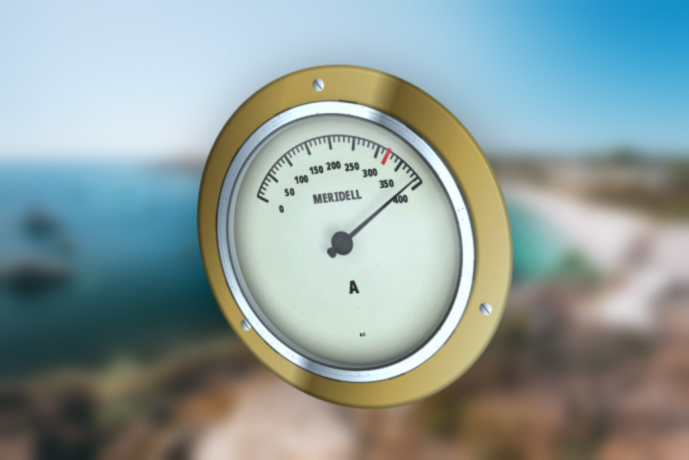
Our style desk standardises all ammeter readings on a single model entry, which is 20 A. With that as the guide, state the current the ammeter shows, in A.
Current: 390 A
